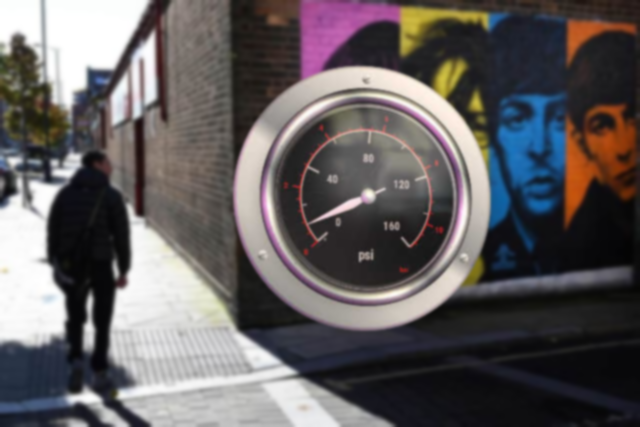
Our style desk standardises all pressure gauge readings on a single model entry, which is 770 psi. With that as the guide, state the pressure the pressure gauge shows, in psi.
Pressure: 10 psi
